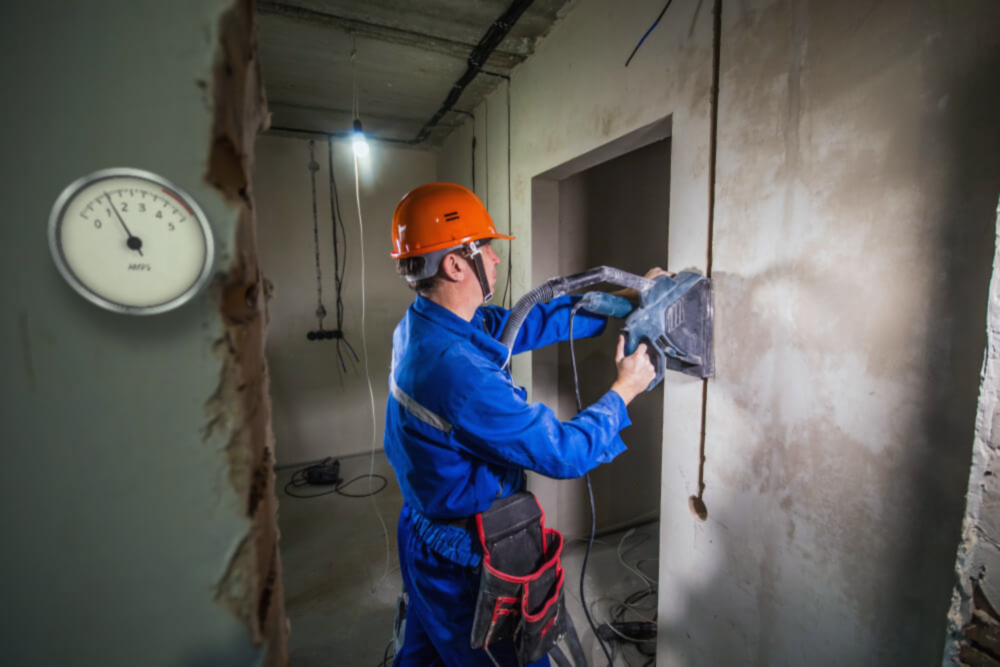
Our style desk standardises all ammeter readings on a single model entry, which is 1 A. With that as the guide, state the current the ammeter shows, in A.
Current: 1.5 A
